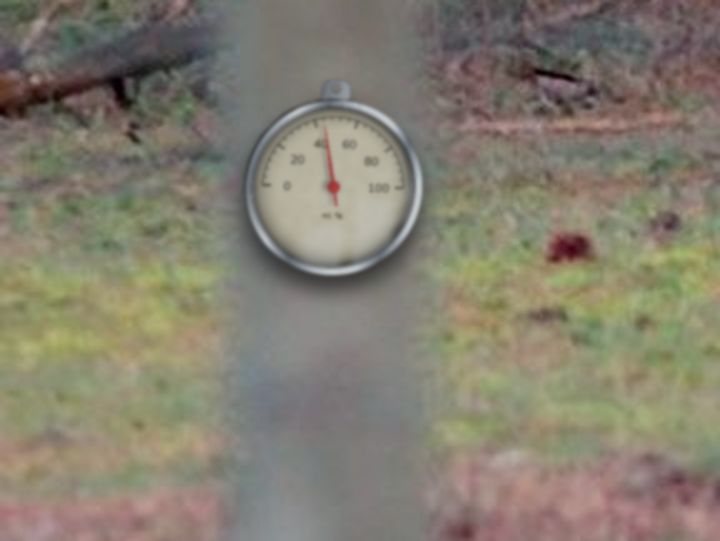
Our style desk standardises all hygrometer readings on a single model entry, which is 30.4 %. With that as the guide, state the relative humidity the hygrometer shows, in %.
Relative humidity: 44 %
